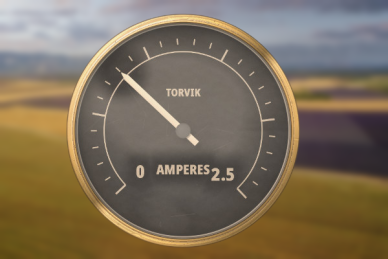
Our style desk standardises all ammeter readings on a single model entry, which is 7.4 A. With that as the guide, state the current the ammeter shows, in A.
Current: 0.8 A
